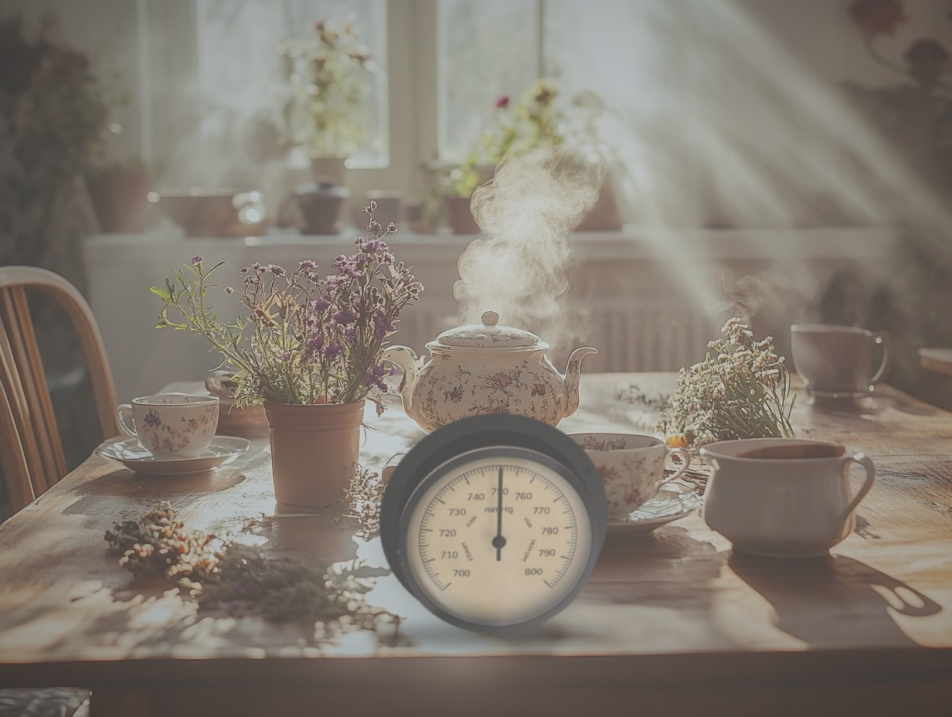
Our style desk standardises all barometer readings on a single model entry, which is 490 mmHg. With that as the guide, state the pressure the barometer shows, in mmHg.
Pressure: 750 mmHg
